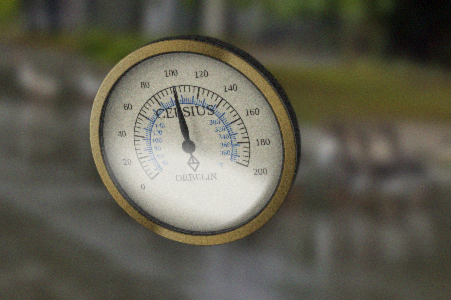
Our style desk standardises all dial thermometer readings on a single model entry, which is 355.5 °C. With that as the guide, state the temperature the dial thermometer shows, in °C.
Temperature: 100 °C
